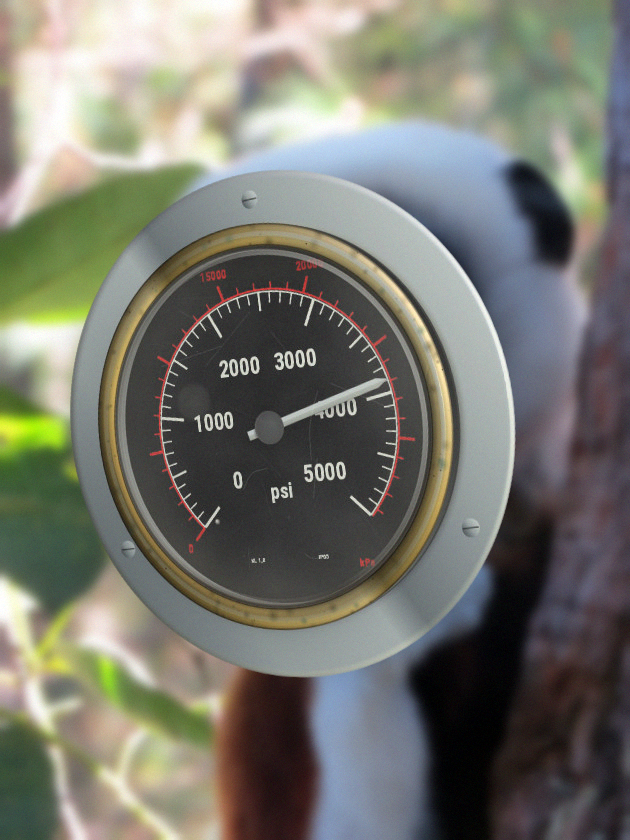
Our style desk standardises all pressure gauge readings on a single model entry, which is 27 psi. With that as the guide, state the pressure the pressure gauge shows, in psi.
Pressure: 3900 psi
